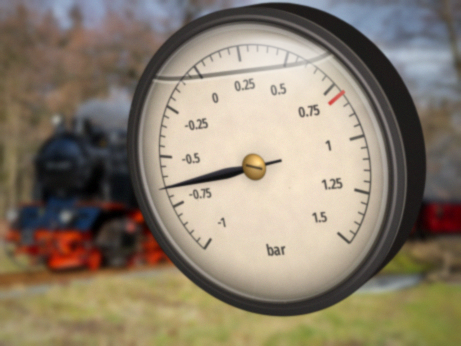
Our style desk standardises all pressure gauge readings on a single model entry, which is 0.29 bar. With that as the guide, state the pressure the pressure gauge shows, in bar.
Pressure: -0.65 bar
